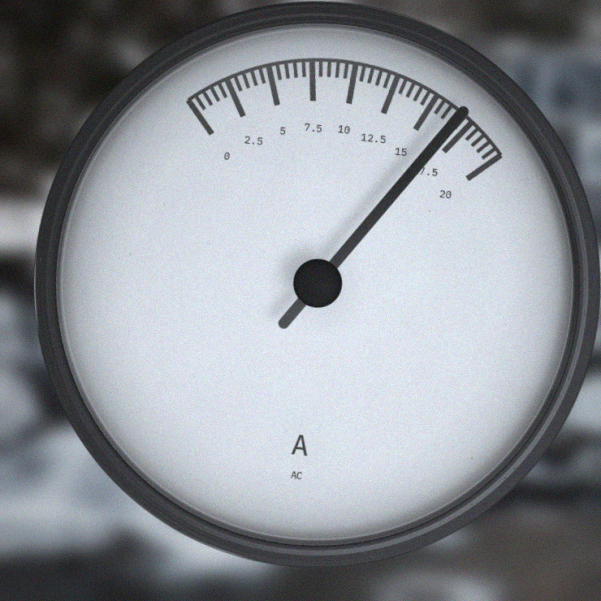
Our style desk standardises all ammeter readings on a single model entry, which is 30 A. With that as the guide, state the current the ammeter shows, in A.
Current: 16.75 A
